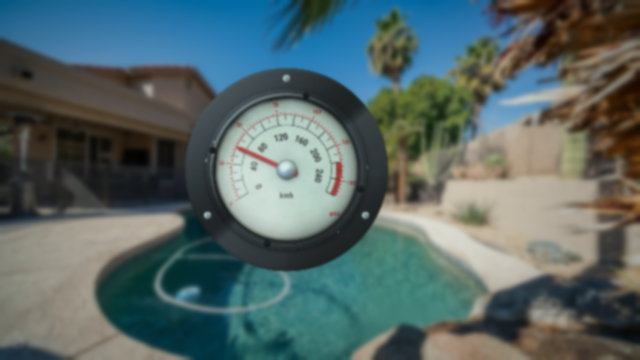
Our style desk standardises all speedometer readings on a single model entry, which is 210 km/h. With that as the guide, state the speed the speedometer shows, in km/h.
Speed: 60 km/h
